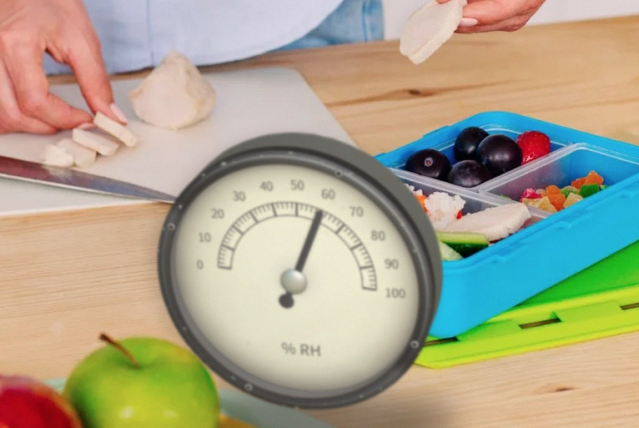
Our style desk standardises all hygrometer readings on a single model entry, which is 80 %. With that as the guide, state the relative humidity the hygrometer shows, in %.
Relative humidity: 60 %
